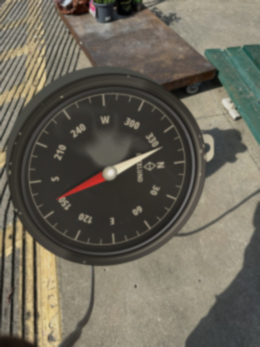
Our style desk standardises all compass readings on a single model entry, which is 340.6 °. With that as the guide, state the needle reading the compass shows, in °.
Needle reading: 160 °
